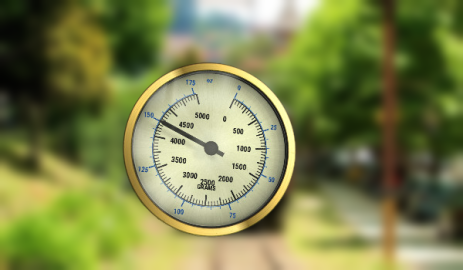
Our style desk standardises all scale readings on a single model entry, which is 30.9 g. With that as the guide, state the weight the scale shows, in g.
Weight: 4250 g
